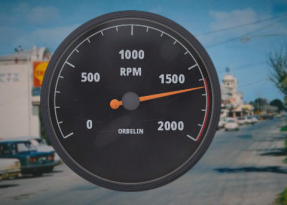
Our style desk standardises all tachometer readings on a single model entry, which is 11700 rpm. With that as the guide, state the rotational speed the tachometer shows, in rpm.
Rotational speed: 1650 rpm
